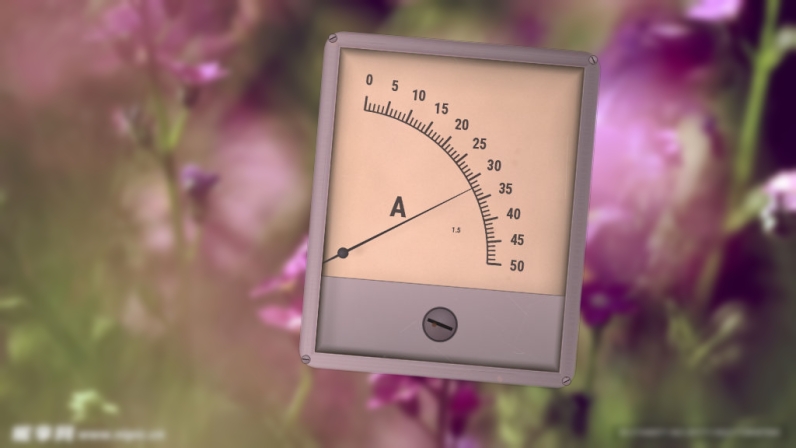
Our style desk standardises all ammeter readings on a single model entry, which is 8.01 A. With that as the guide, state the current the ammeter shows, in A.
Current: 32 A
